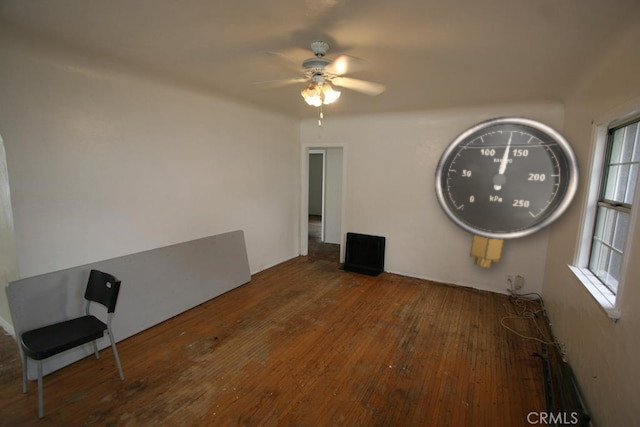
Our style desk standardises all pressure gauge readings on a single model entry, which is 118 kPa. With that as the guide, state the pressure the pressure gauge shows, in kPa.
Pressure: 130 kPa
